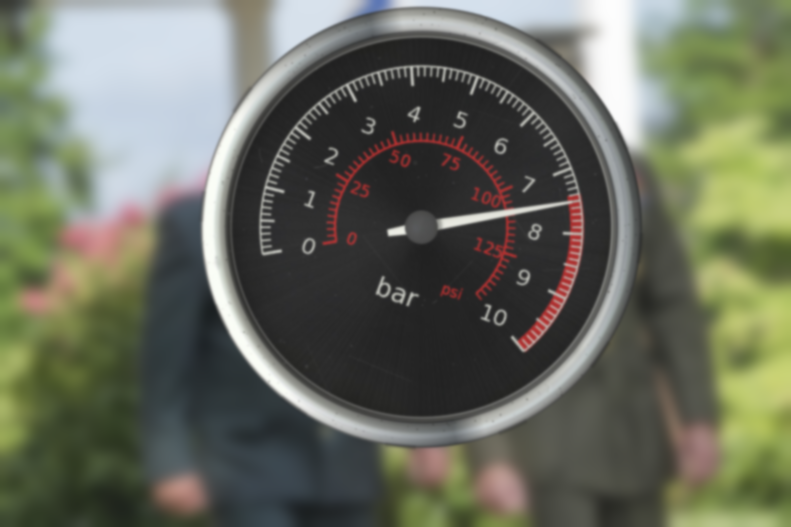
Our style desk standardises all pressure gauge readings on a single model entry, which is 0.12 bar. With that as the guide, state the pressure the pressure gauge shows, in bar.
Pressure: 7.5 bar
